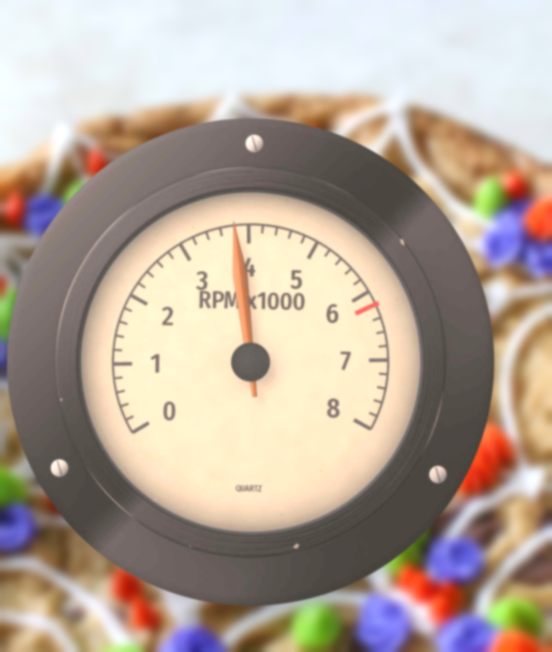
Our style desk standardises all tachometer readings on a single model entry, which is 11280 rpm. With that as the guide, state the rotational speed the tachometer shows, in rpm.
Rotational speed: 3800 rpm
